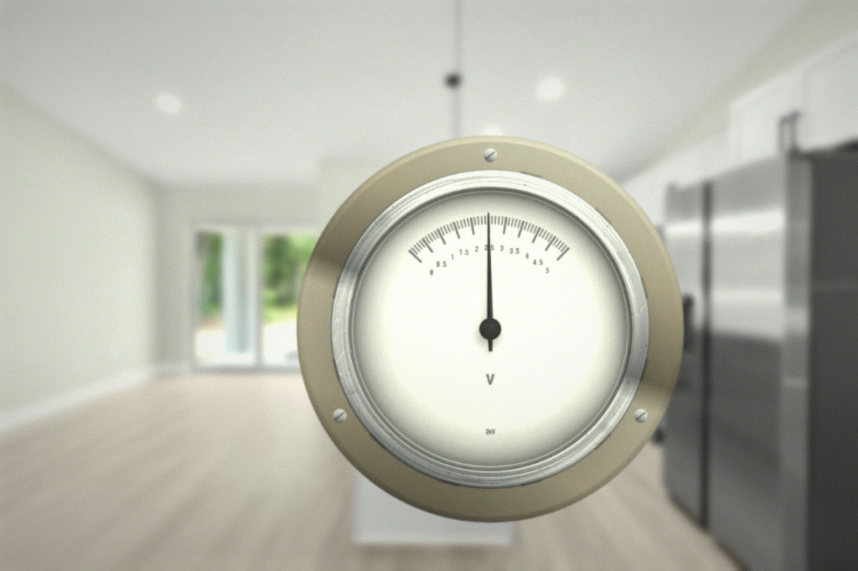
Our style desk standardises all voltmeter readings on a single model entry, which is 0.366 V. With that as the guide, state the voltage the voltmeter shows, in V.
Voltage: 2.5 V
